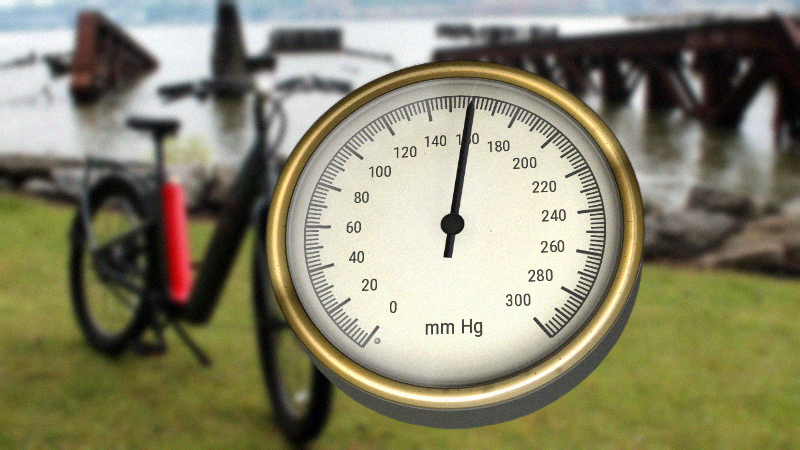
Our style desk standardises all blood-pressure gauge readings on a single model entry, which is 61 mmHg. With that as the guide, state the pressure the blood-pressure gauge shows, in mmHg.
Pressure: 160 mmHg
